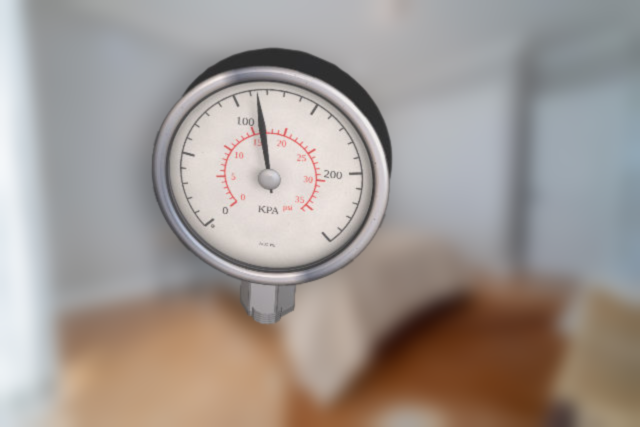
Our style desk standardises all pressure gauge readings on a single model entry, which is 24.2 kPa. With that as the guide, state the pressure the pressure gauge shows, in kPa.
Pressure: 115 kPa
